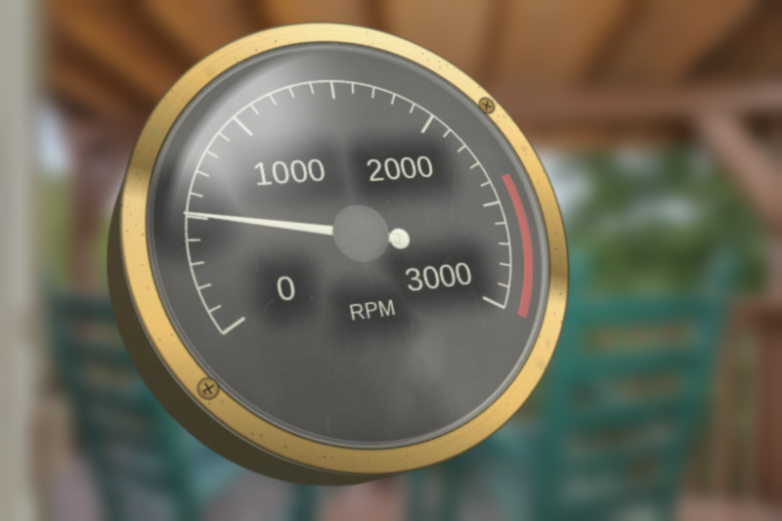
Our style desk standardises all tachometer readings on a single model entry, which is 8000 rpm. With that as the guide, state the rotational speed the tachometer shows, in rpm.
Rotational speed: 500 rpm
